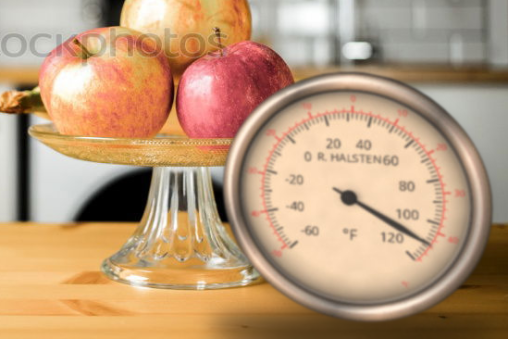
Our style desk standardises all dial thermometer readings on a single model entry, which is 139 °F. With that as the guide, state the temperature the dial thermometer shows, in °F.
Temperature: 110 °F
